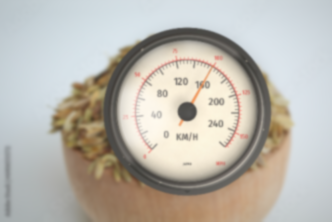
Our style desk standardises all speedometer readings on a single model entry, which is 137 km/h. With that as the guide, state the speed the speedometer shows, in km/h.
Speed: 160 km/h
